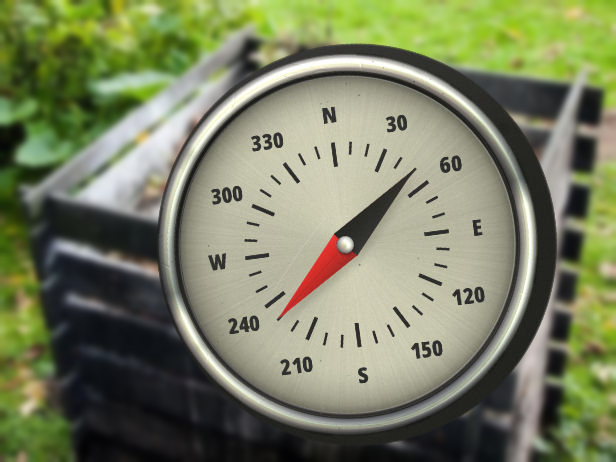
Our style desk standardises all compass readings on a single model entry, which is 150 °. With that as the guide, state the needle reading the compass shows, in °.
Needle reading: 230 °
